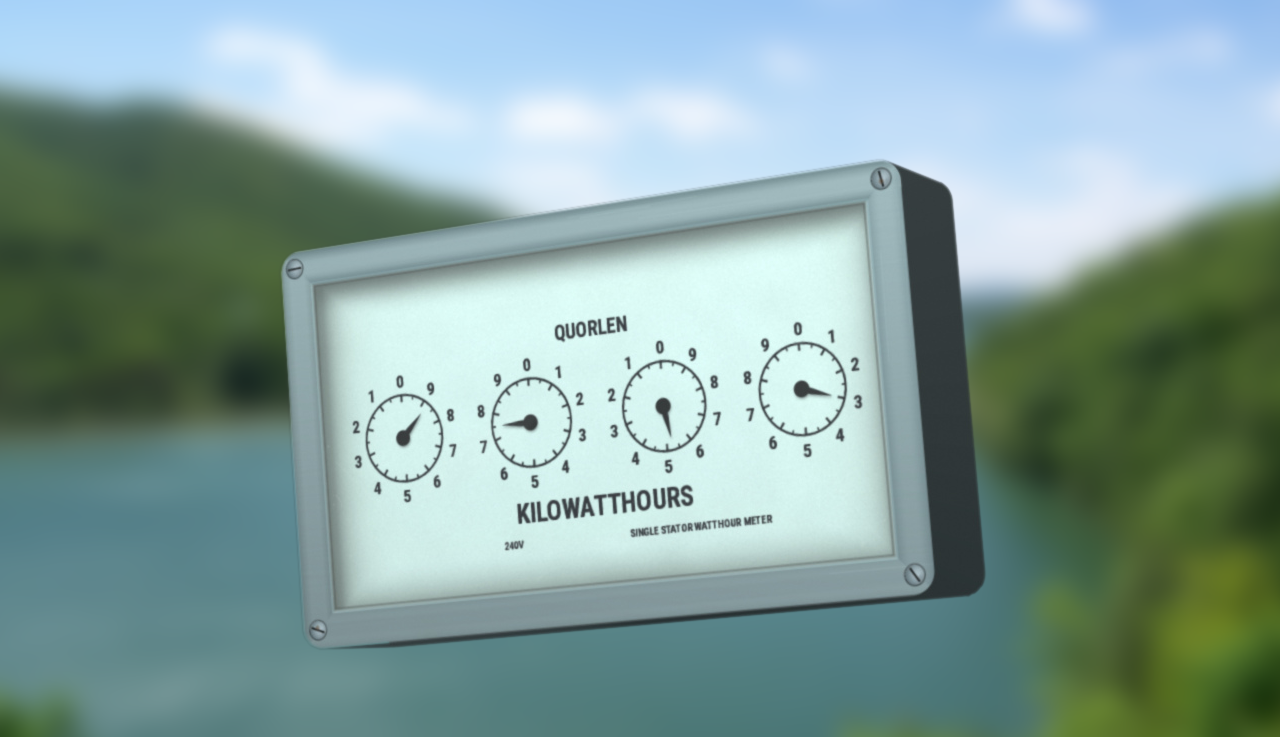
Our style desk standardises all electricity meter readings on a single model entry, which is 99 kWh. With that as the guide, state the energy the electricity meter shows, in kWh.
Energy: 8753 kWh
